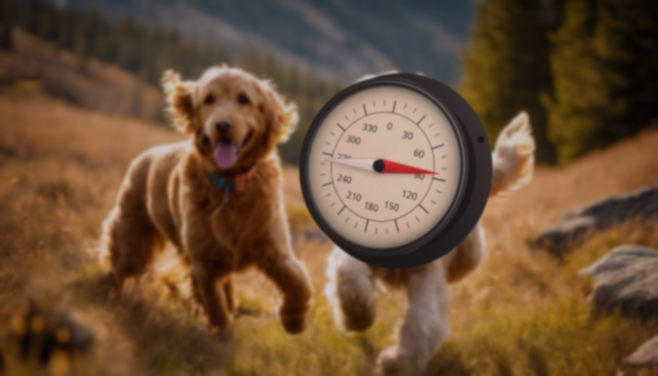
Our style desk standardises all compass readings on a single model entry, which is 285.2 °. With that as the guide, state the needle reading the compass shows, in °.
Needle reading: 85 °
